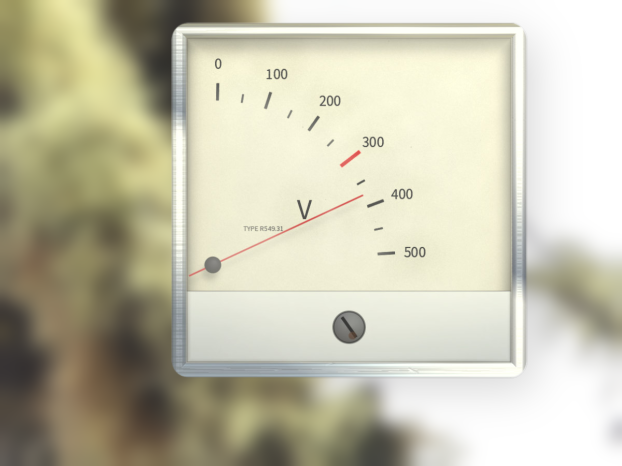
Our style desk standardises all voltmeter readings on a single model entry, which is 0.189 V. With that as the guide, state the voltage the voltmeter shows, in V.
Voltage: 375 V
